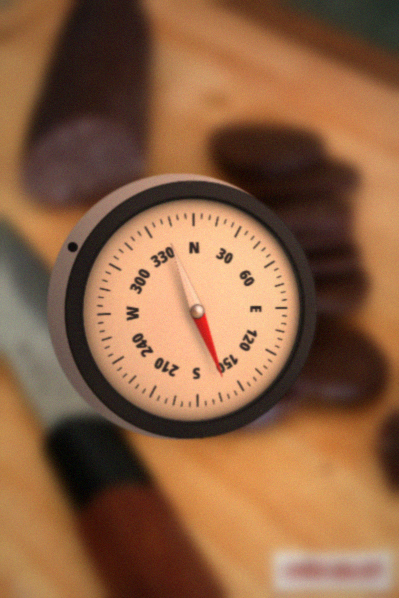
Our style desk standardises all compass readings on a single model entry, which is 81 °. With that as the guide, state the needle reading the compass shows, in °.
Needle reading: 160 °
